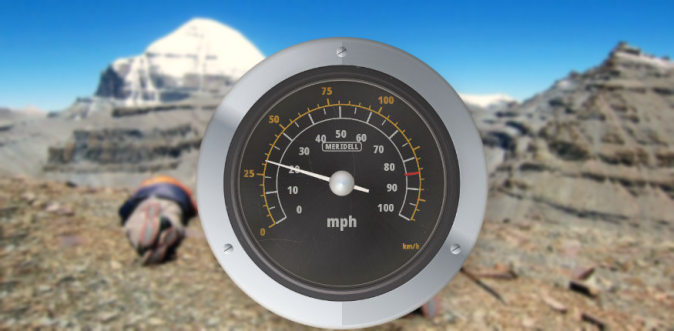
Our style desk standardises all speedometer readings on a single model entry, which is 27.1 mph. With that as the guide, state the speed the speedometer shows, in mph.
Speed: 20 mph
